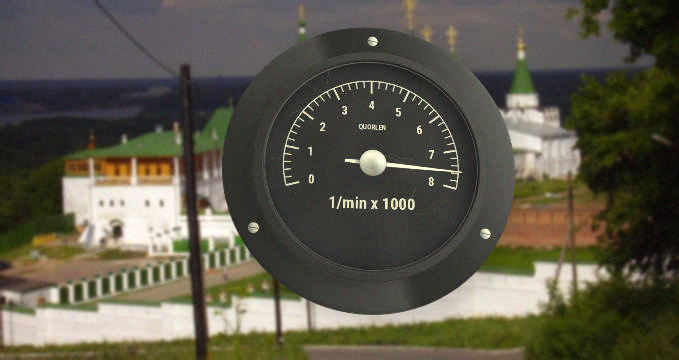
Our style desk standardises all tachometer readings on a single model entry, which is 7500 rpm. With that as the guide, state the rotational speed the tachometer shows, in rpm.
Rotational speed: 7600 rpm
